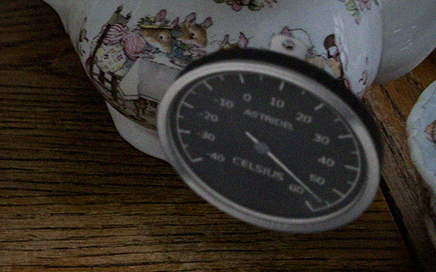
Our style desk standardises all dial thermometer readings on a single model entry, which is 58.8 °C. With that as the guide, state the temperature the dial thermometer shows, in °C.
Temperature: 55 °C
